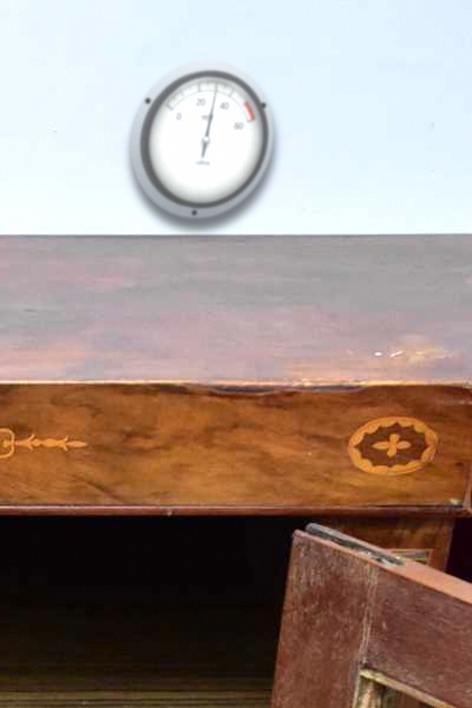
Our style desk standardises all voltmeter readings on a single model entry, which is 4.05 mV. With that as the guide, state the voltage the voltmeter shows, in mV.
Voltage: 30 mV
